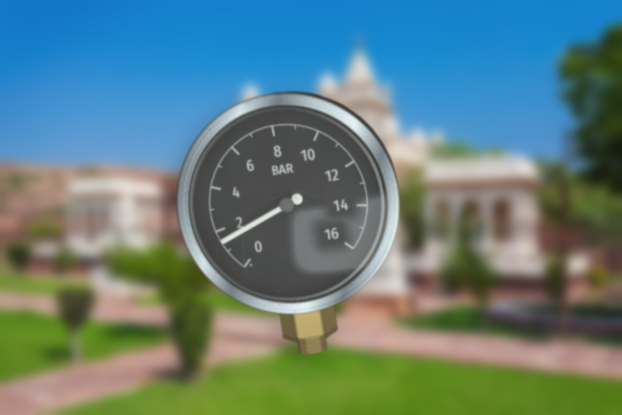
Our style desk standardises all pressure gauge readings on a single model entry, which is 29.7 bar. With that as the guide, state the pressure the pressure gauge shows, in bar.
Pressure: 1.5 bar
